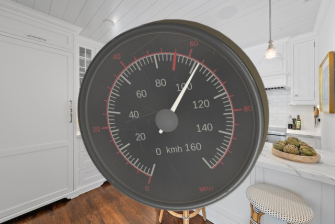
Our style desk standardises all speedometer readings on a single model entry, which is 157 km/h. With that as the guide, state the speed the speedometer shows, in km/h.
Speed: 102 km/h
